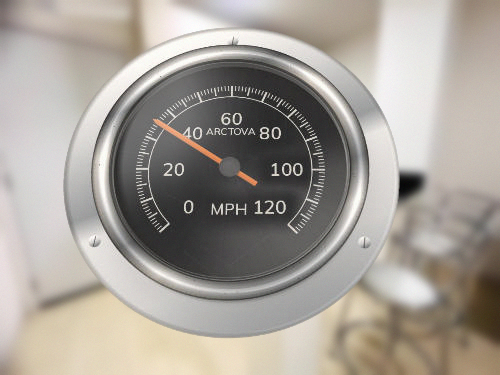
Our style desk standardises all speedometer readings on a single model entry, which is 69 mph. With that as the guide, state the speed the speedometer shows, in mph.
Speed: 35 mph
